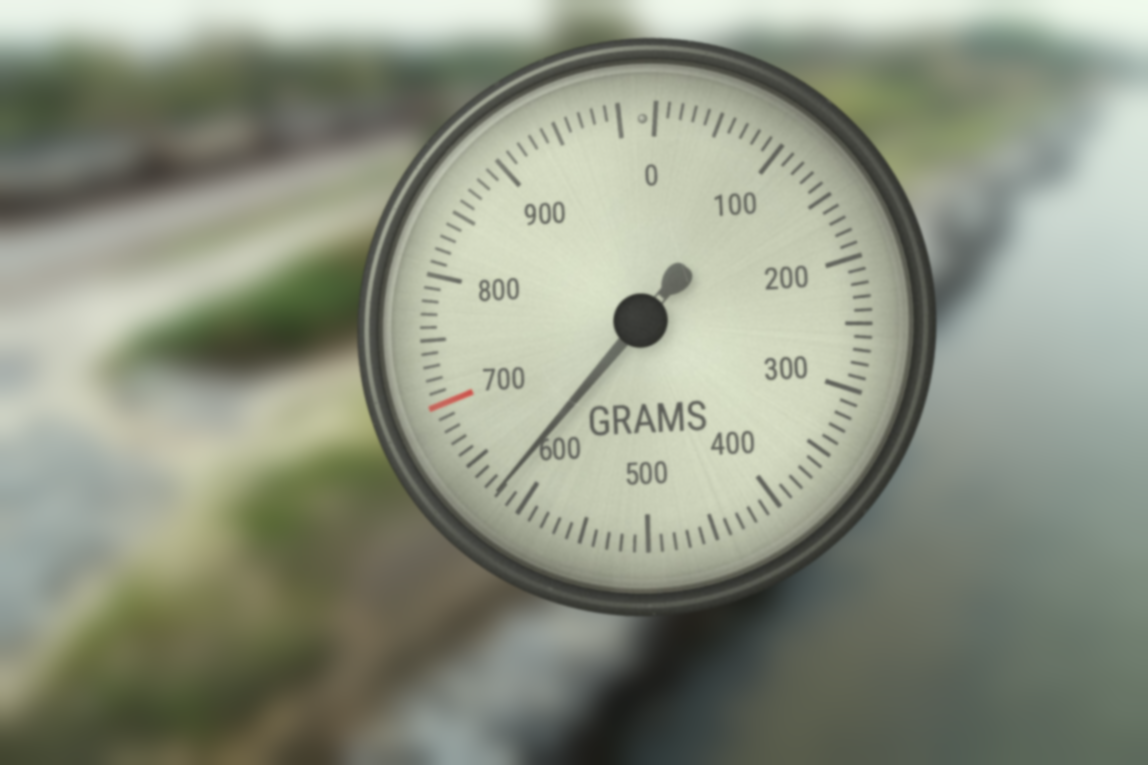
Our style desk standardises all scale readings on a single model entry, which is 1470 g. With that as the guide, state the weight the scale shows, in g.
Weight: 620 g
